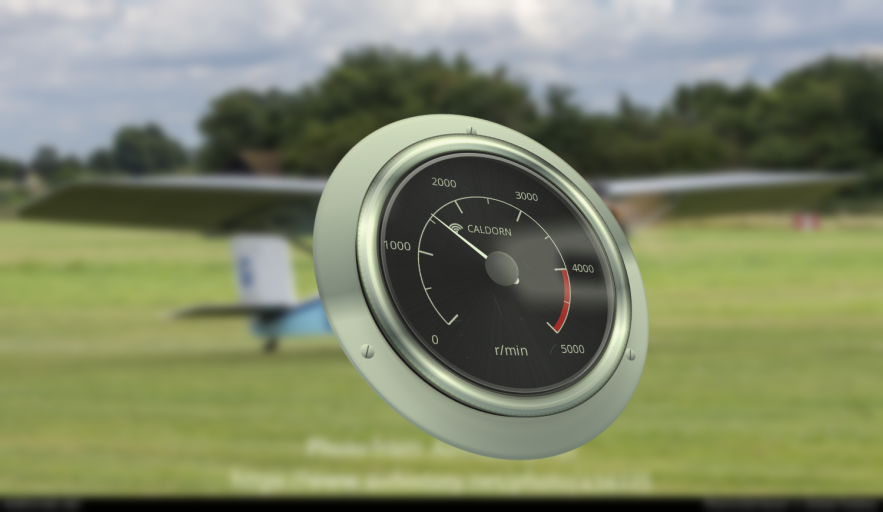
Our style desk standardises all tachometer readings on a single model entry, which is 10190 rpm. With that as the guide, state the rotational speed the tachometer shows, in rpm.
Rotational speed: 1500 rpm
